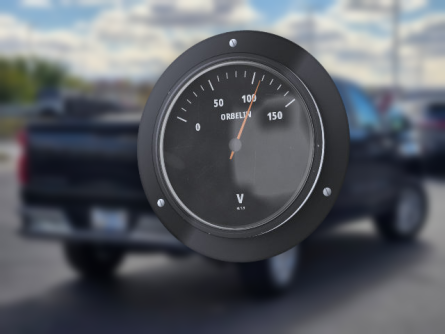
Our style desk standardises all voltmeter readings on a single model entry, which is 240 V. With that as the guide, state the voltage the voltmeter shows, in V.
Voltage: 110 V
